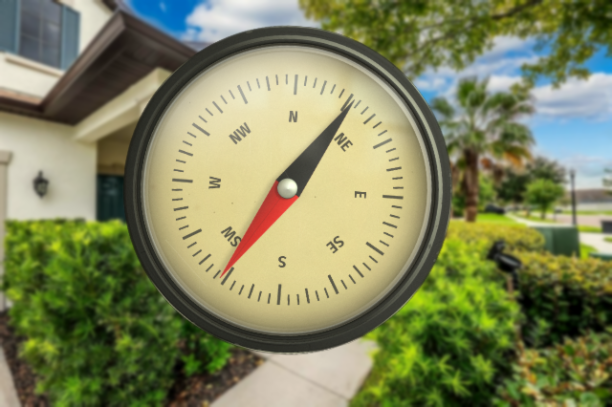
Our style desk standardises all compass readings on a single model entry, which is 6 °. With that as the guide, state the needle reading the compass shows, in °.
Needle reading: 212.5 °
